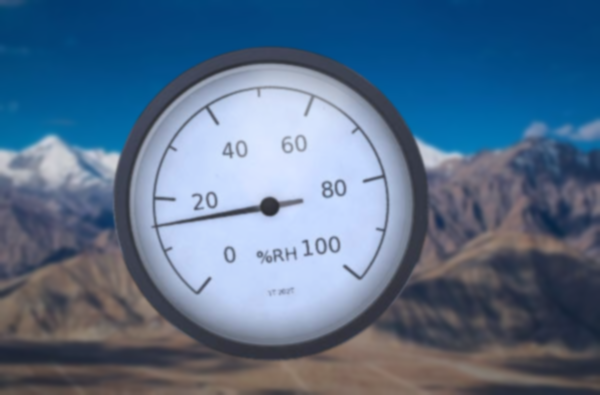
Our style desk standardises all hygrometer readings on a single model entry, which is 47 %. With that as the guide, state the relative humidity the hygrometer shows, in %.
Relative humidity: 15 %
